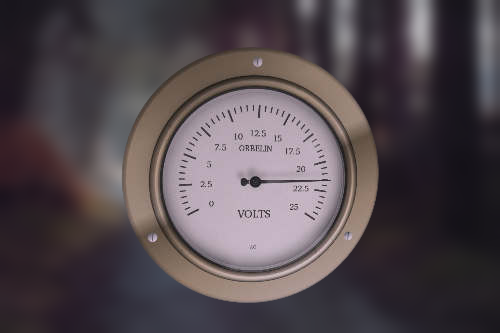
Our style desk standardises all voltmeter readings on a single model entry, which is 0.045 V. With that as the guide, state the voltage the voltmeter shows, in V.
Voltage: 21.5 V
